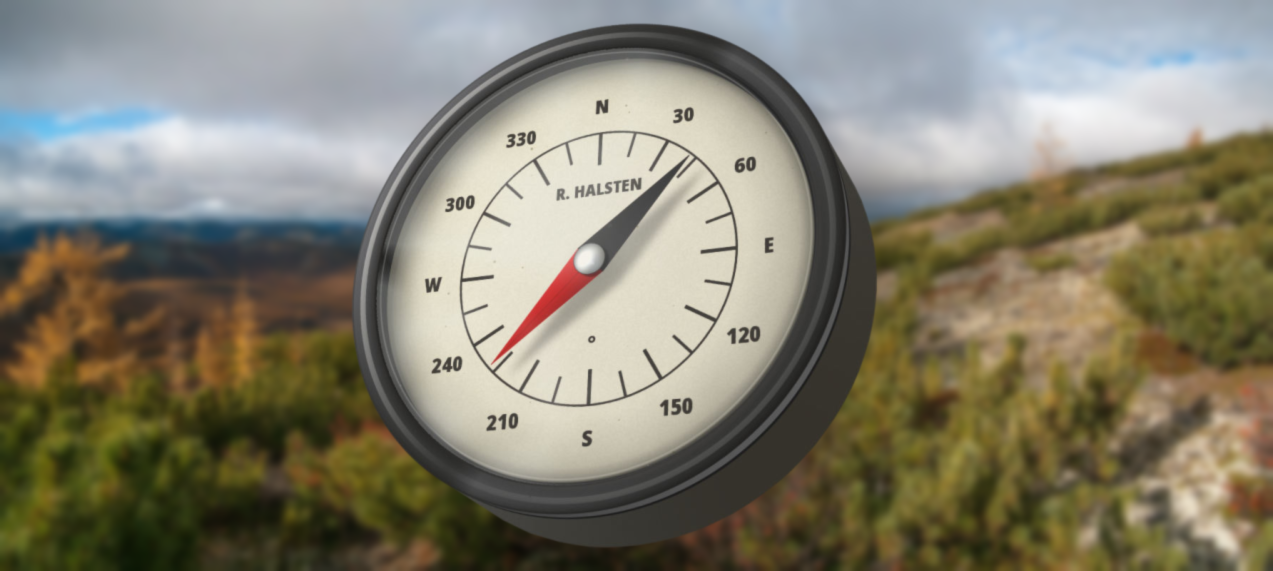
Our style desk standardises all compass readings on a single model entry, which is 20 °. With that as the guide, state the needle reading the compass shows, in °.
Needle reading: 225 °
